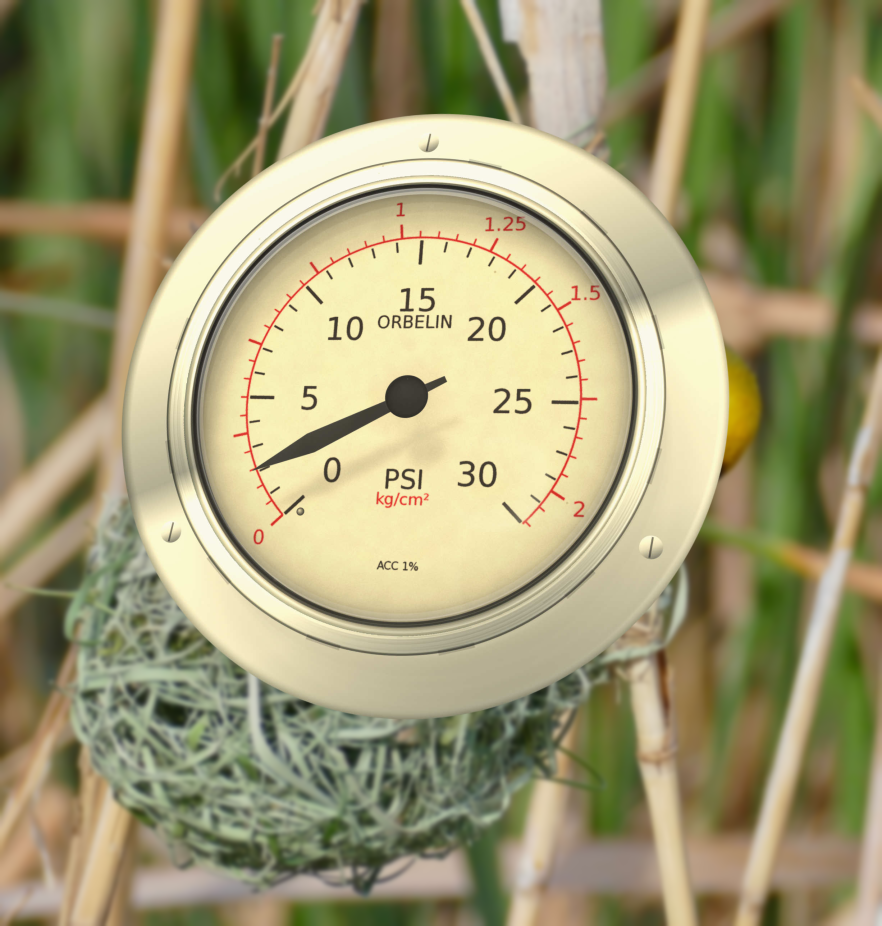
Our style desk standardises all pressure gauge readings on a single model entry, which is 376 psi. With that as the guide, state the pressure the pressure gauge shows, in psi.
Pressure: 2 psi
